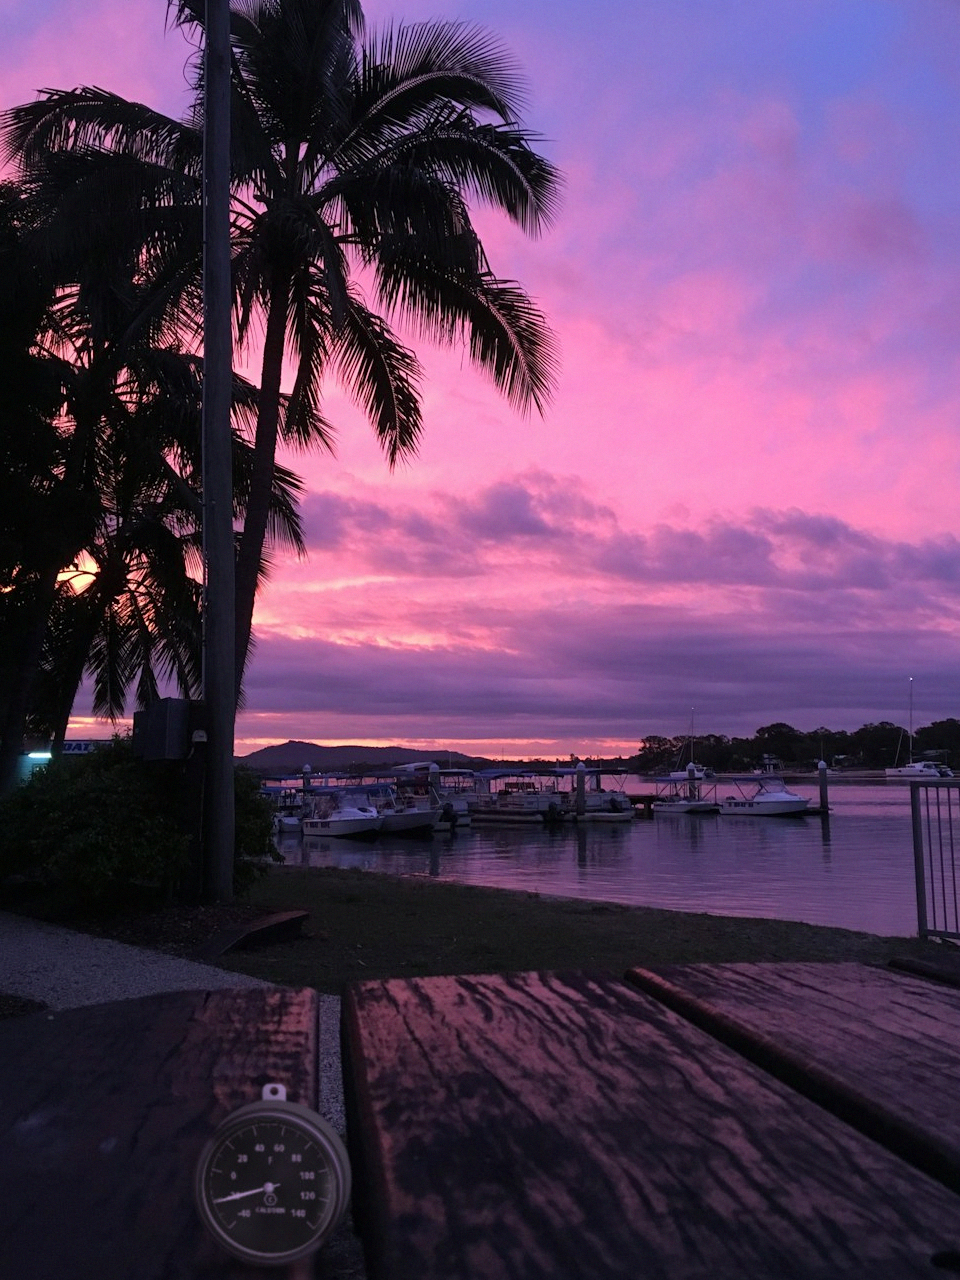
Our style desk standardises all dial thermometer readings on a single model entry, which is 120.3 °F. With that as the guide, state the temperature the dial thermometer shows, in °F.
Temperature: -20 °F
